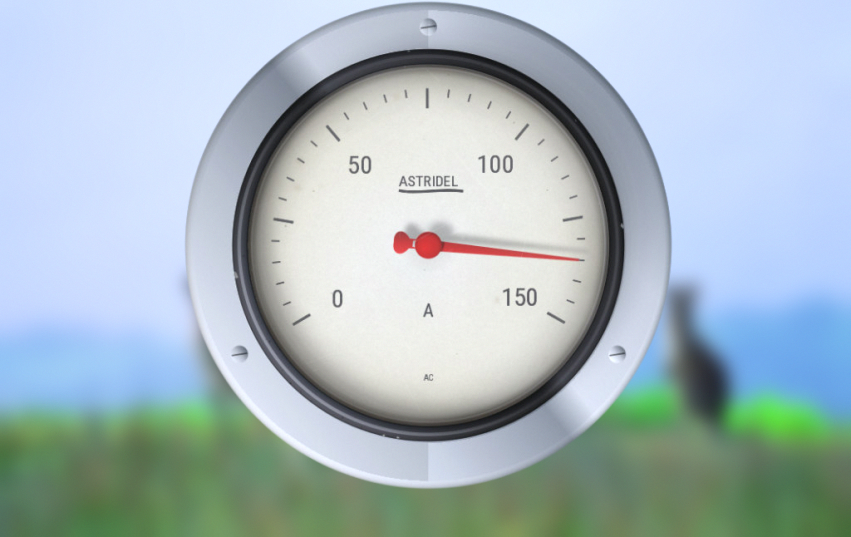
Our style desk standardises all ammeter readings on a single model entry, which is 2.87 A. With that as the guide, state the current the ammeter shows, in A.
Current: 135 A
